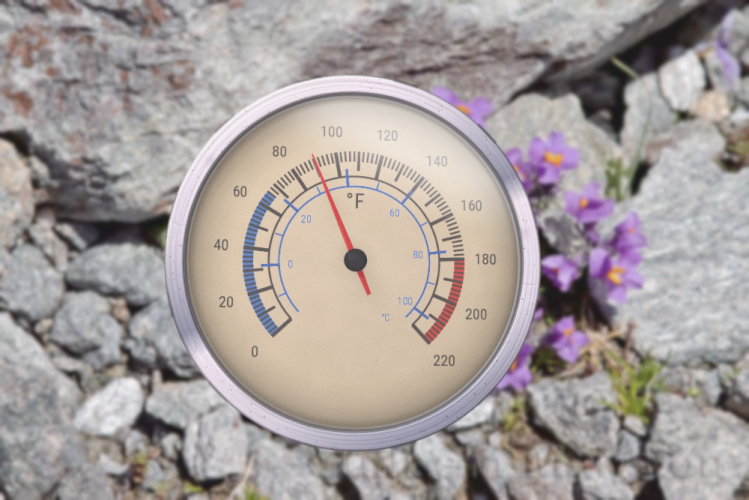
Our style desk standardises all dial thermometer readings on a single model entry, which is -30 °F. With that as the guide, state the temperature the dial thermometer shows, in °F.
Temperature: 90 °F
